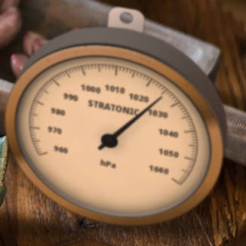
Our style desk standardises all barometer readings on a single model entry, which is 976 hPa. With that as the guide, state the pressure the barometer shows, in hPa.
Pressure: 1025 hPa
